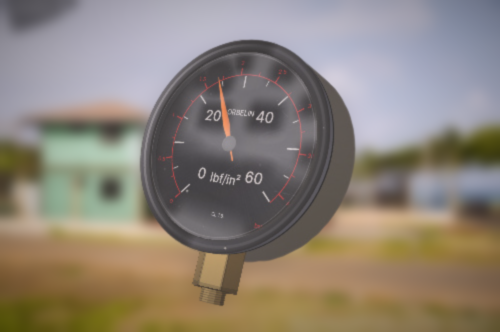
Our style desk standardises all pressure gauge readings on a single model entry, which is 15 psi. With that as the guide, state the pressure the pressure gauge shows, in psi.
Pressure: 25 psi
